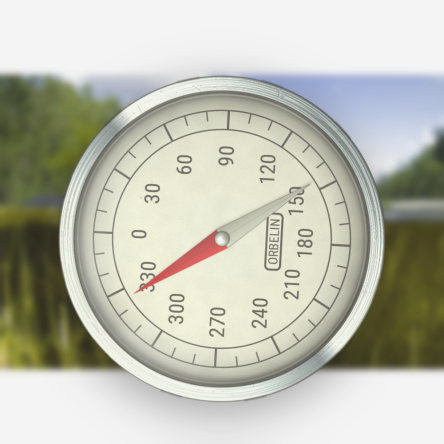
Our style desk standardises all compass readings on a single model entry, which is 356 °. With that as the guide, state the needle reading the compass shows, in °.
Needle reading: 325 °
